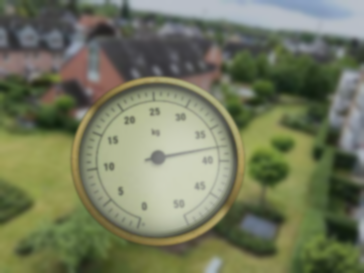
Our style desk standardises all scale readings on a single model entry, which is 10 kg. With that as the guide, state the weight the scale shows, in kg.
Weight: 38 kg
